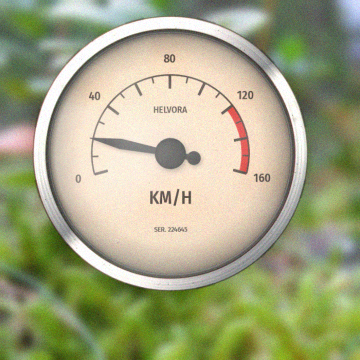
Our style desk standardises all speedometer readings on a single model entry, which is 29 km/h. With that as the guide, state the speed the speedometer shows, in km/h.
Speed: 20 km/h
